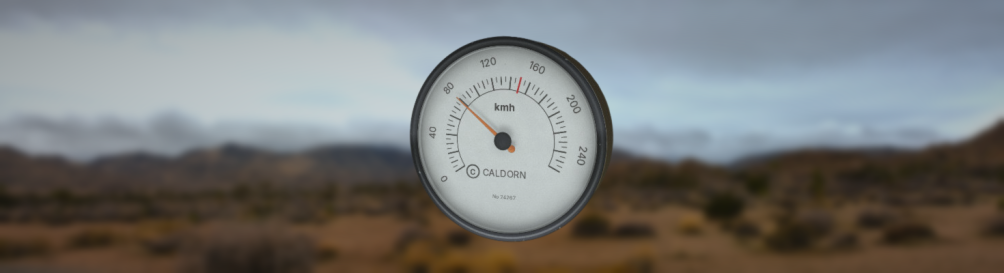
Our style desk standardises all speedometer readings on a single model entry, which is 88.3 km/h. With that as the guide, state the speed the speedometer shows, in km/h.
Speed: 80 km/h
